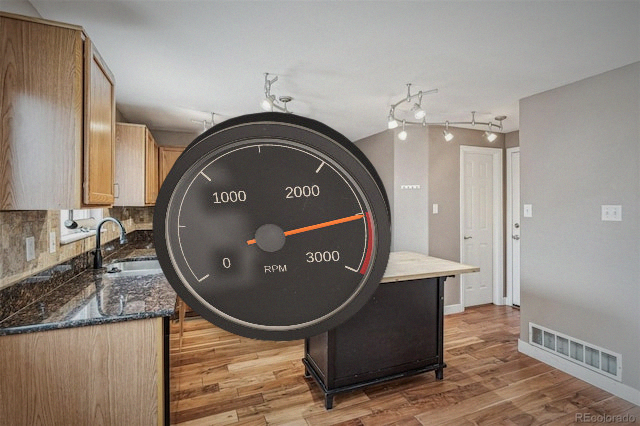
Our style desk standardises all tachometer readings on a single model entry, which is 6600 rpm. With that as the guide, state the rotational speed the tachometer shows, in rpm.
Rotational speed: 2500 rpm
